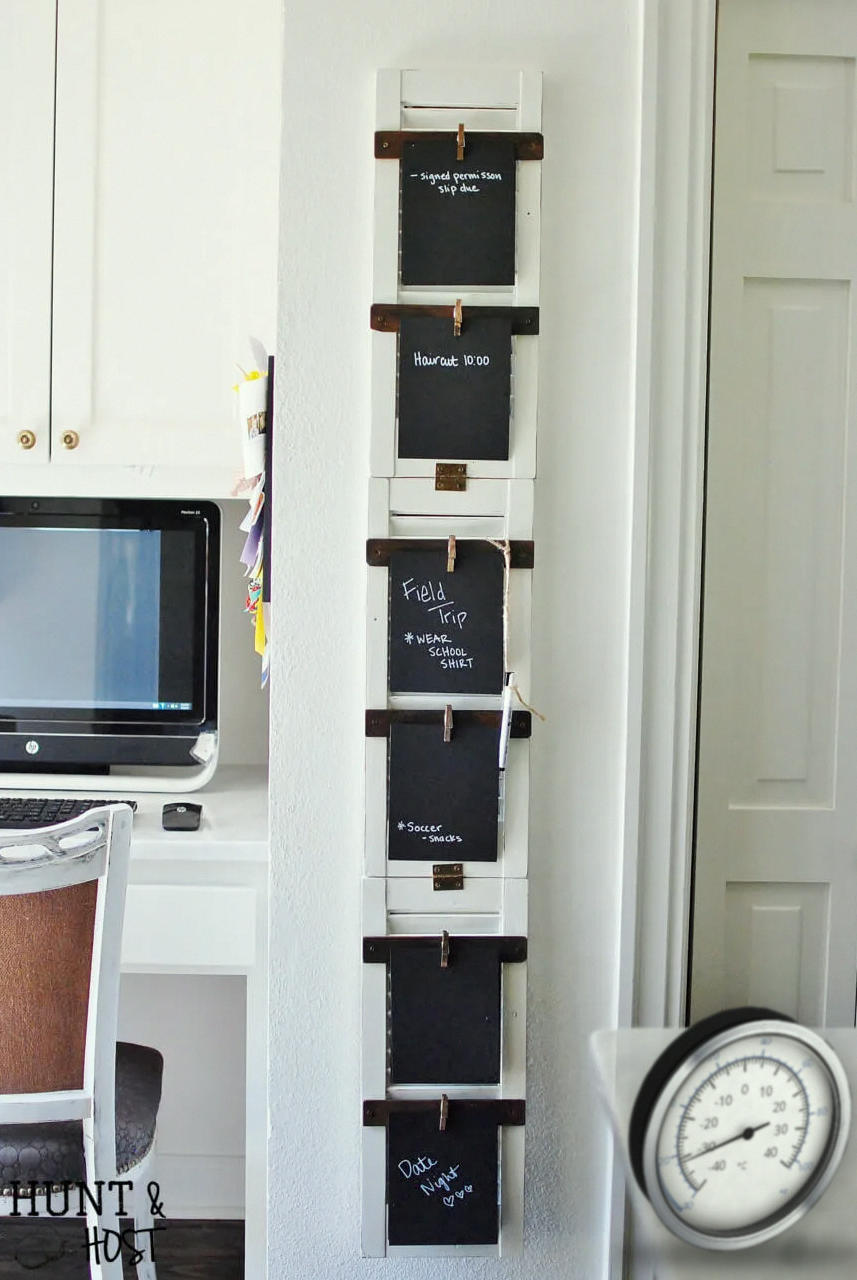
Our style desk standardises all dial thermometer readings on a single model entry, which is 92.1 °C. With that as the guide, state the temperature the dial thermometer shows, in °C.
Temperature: -30 °C
